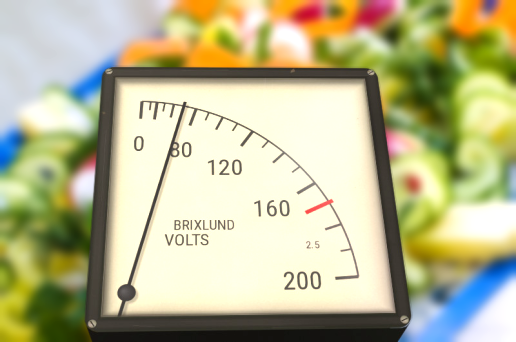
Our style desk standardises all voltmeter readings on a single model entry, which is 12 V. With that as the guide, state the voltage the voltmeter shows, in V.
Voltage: 70 V
